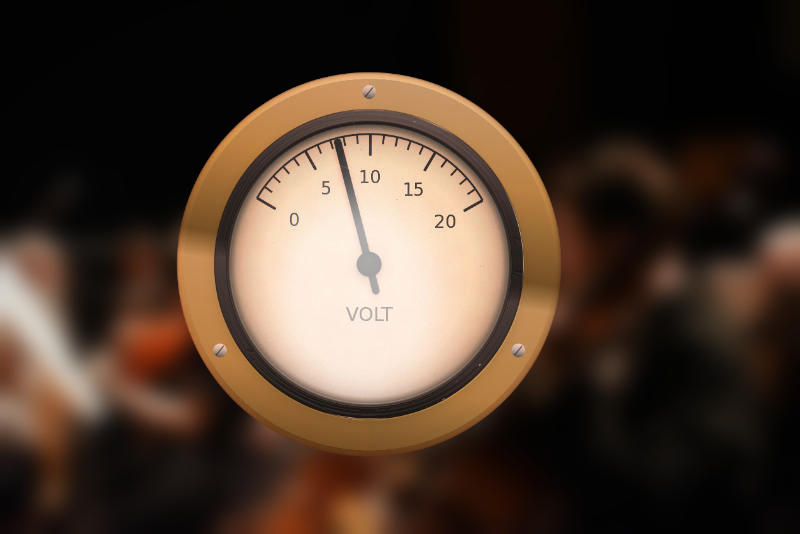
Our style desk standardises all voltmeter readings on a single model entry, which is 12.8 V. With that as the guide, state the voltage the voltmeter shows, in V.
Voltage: 7.5 V
